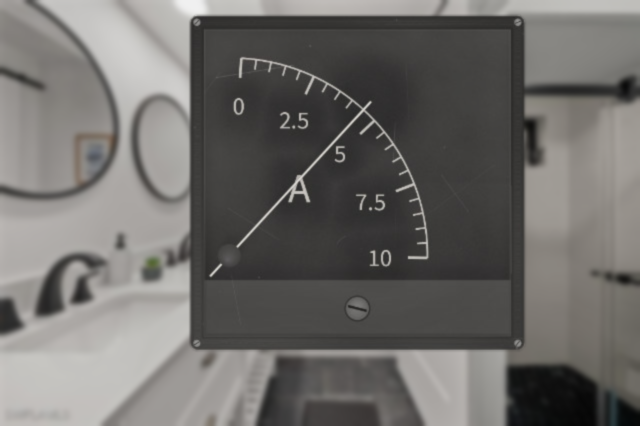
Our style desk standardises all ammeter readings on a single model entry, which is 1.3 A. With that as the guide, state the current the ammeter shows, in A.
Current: 4.5 A
